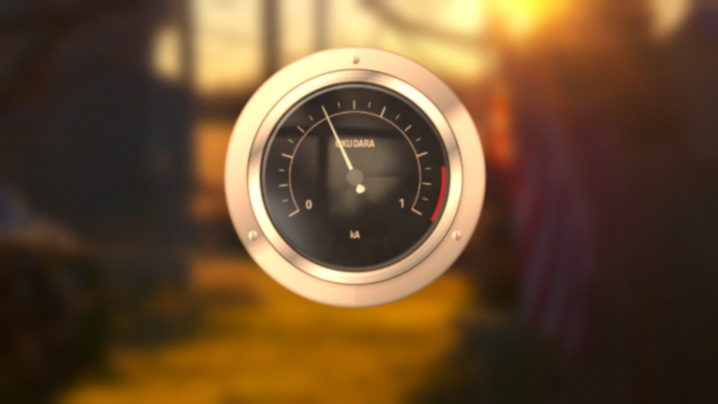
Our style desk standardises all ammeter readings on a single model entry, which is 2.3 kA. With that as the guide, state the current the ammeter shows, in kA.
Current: 0.4 kA
